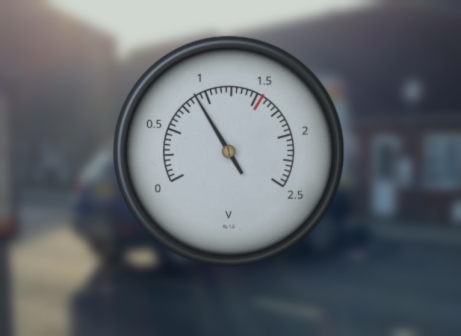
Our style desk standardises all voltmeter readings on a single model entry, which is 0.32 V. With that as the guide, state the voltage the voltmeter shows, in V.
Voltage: 0.9 V
